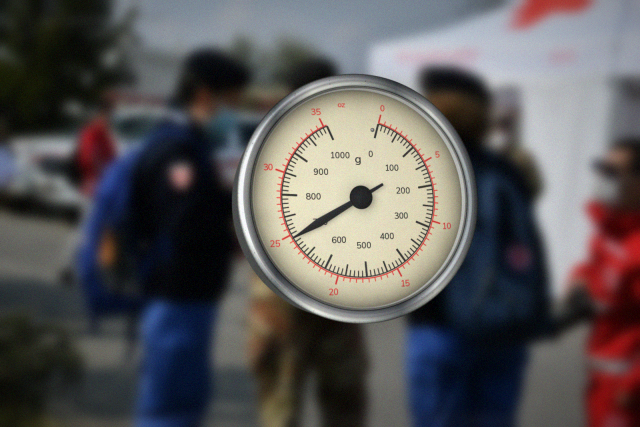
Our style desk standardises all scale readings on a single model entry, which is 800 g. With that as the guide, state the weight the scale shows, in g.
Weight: 700 g
